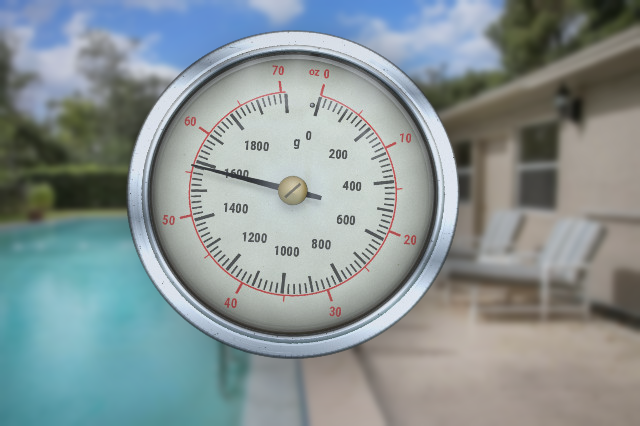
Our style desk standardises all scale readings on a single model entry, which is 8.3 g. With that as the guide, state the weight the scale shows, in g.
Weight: 1580 g
